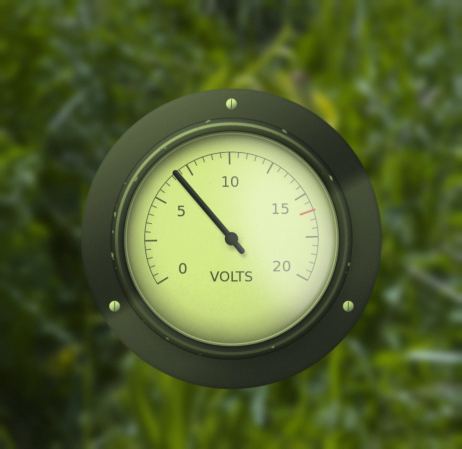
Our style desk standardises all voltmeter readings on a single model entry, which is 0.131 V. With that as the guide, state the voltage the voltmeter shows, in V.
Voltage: 6.75 V
